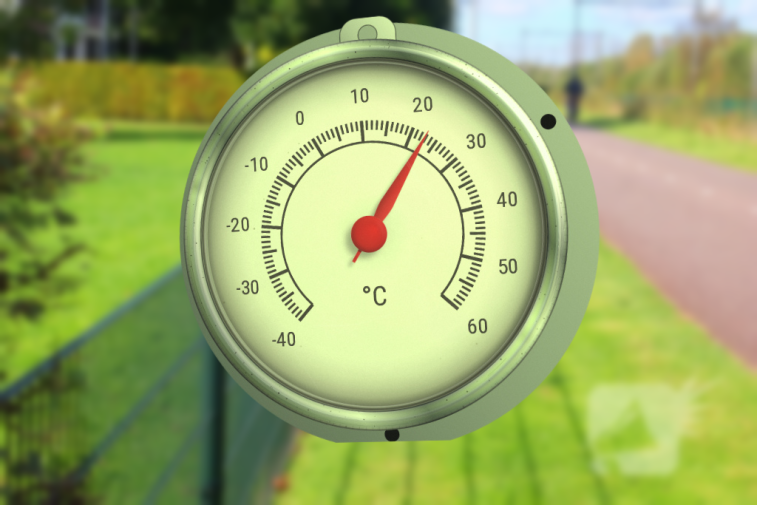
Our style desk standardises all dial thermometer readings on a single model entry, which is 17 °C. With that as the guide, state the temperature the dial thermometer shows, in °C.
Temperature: 23 °C
